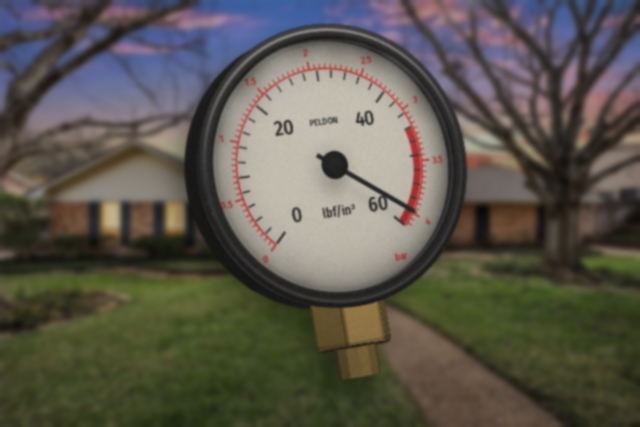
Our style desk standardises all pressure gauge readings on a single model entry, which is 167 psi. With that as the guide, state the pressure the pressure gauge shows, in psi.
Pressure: 58 psi
